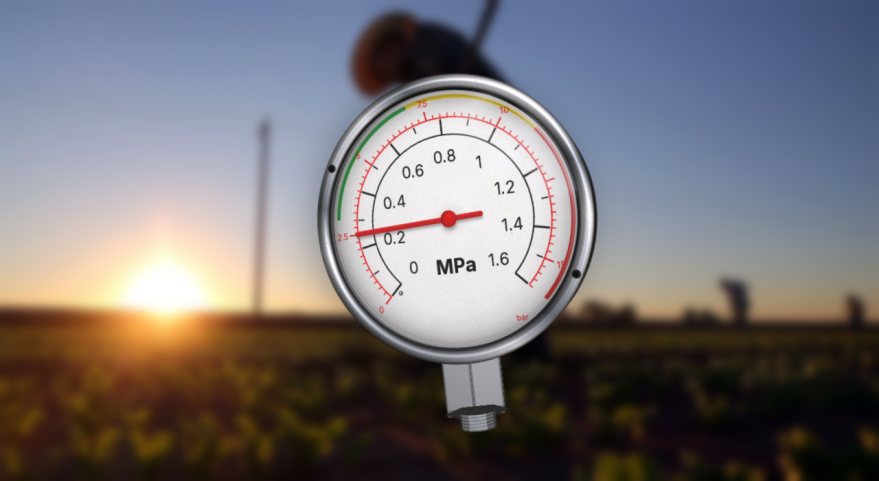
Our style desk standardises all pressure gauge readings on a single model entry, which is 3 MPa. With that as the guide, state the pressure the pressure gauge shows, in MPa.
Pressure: 0.25 MPa
